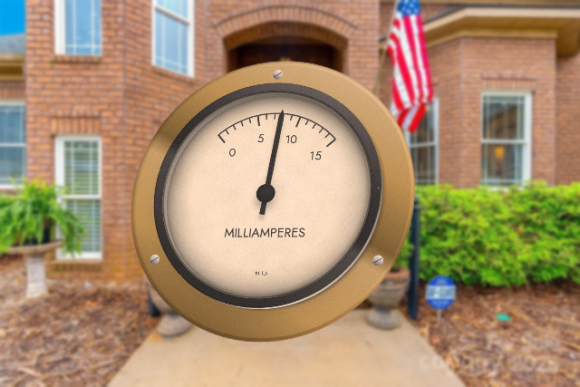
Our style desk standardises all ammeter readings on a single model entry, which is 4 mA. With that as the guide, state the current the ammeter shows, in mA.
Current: 8 mA
